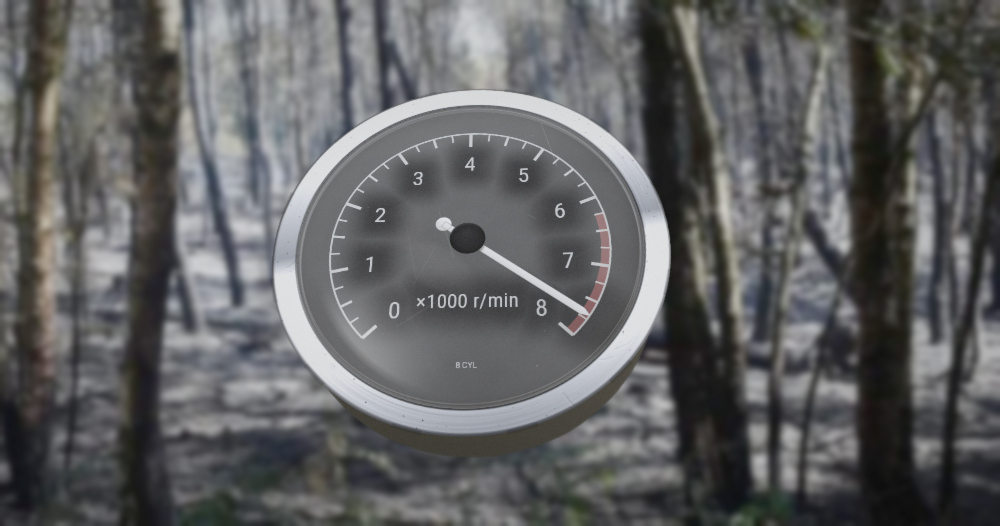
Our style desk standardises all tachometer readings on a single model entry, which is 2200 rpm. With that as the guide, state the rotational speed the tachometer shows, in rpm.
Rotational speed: 7750 rpm
